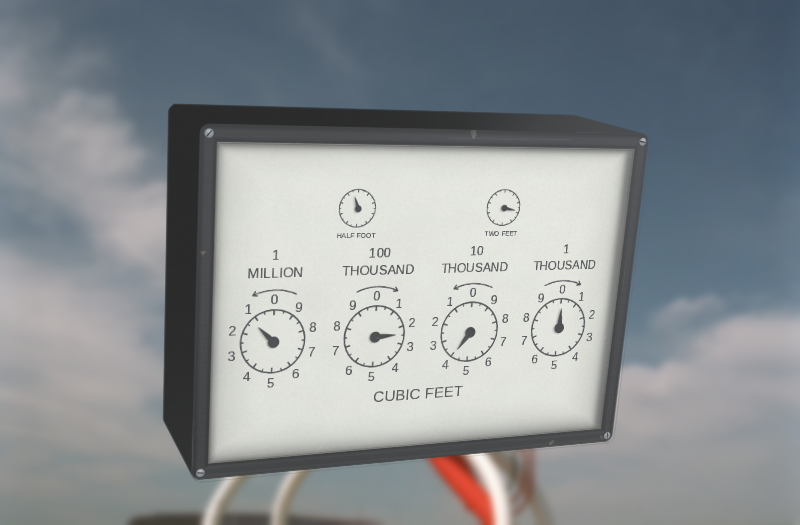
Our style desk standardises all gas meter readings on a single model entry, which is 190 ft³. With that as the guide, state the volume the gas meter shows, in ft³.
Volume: 124000 ft³
